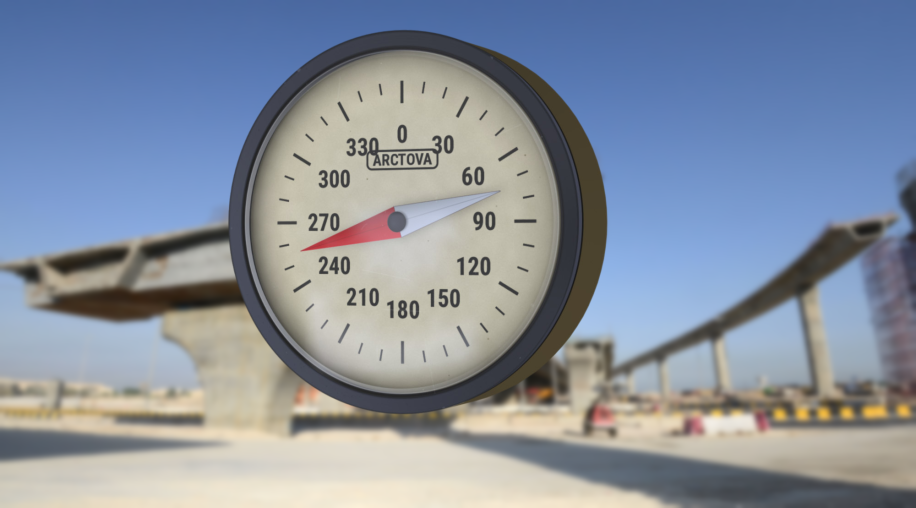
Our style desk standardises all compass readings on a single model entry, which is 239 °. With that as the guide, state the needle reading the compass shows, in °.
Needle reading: 255 °
